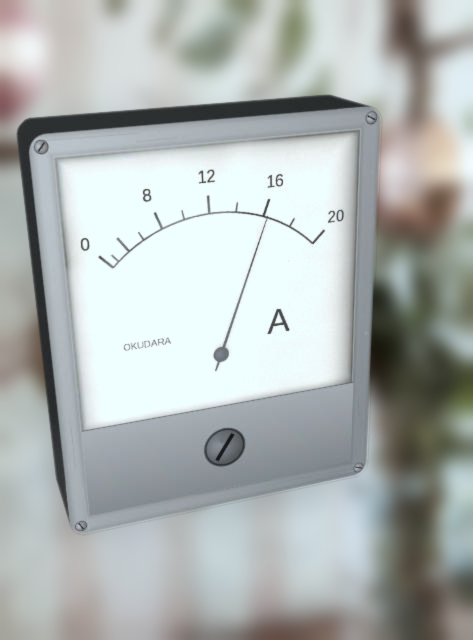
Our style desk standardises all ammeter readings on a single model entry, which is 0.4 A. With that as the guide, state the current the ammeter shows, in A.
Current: 16 A
